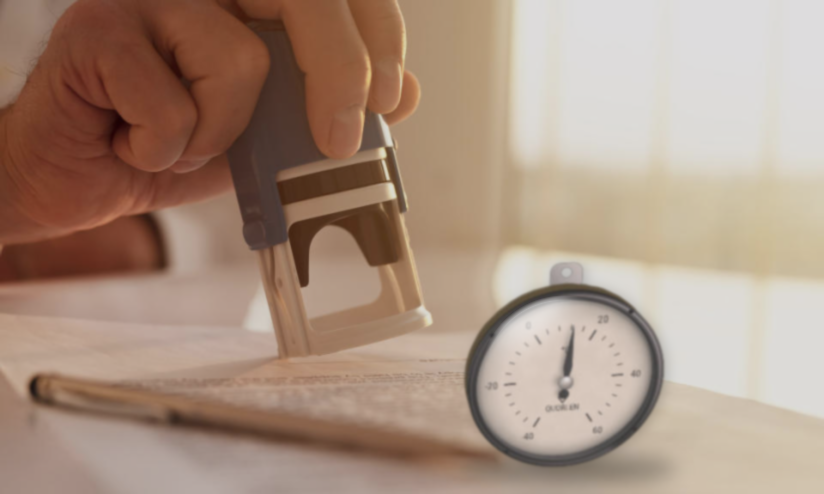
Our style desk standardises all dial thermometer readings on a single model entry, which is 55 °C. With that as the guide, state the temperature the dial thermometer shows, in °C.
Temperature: 12 °C
